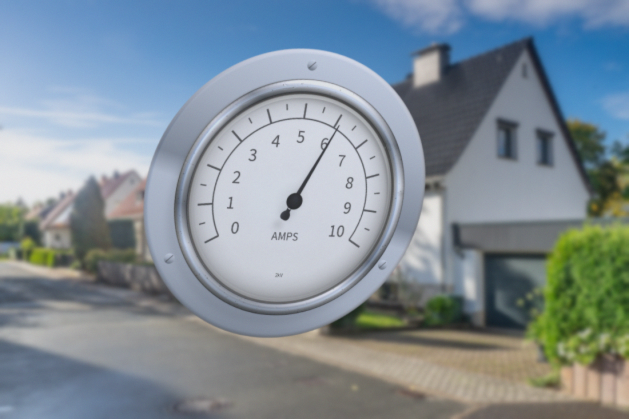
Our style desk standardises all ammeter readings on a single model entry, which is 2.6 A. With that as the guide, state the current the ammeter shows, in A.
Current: 6 A
